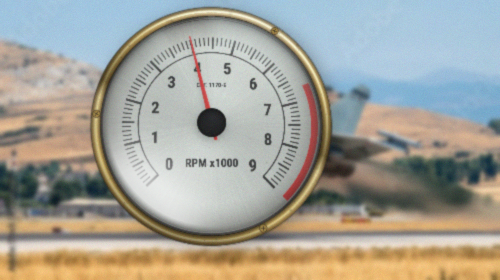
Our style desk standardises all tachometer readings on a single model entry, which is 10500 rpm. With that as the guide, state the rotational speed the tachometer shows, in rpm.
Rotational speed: 4000 rpm
